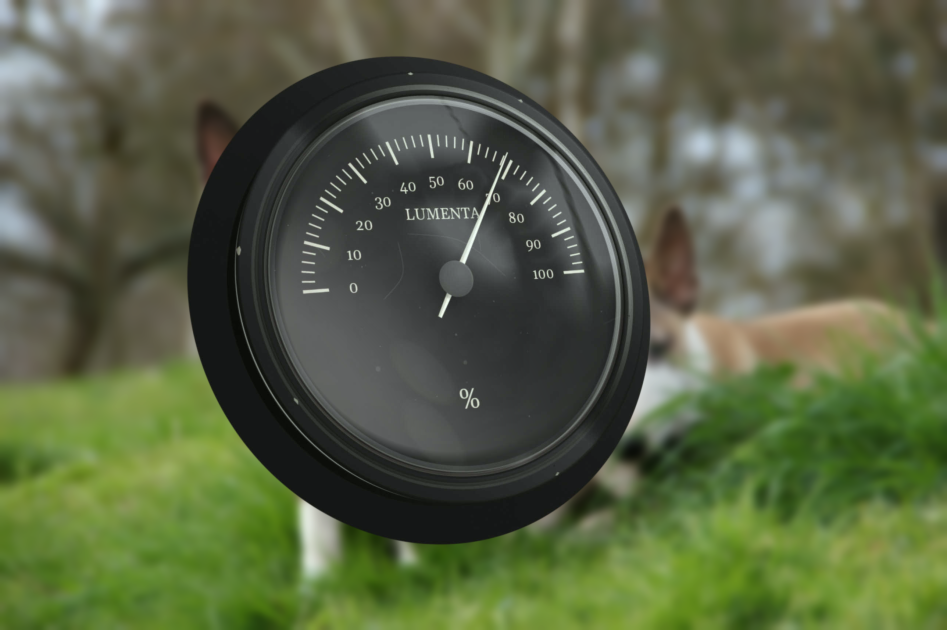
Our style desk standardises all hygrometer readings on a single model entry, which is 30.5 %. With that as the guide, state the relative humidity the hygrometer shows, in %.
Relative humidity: 68 %
